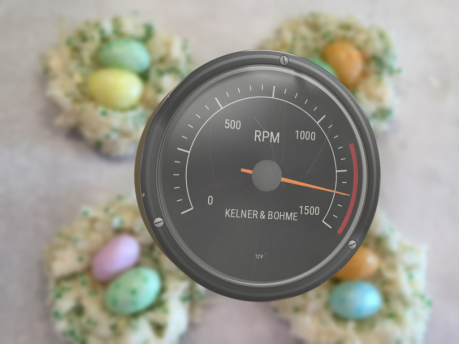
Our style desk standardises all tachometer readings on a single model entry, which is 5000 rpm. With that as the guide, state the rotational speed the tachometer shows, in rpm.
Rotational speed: 1350 rpm
